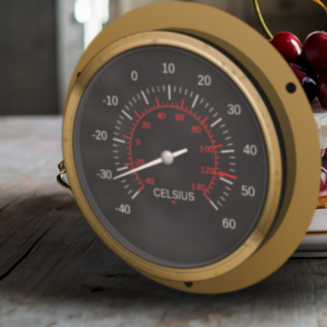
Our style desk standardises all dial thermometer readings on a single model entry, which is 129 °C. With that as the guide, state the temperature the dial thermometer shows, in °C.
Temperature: -32 °C
